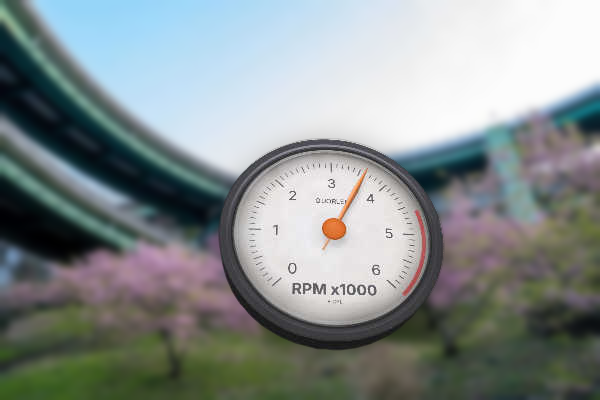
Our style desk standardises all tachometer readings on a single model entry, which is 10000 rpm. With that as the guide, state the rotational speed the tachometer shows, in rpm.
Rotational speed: 3600 rpm
